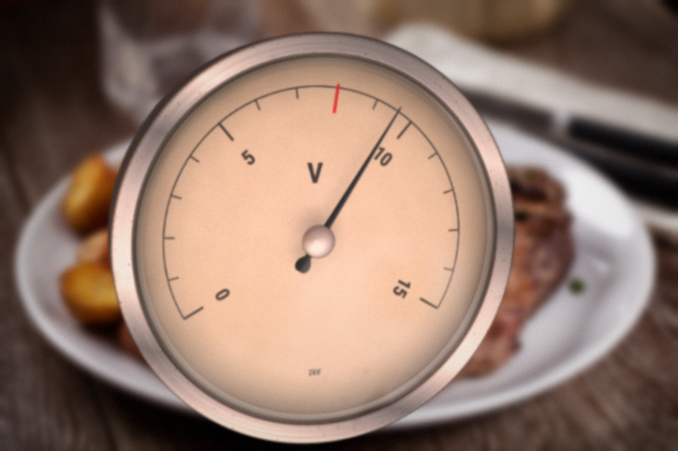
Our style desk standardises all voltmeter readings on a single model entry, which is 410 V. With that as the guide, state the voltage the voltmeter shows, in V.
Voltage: 9.5 V
